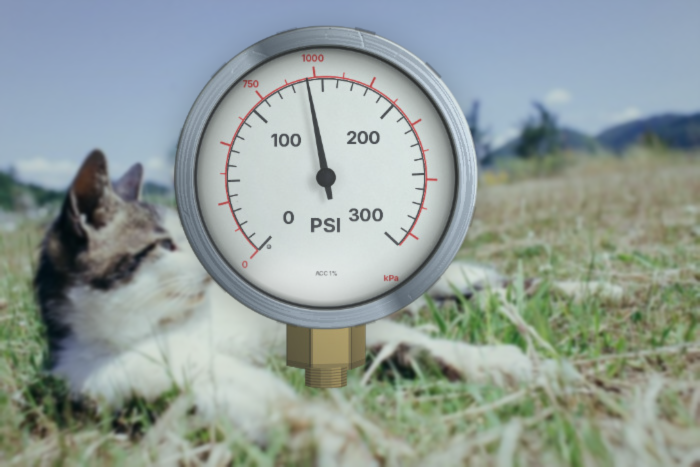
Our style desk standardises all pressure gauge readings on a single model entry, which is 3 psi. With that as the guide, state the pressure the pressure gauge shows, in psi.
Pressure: 140 psi
